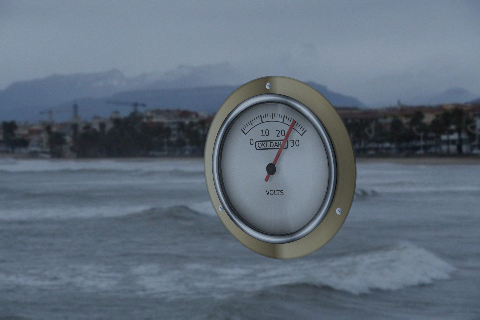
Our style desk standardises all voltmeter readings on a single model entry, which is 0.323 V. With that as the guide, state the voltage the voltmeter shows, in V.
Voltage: 25 V
